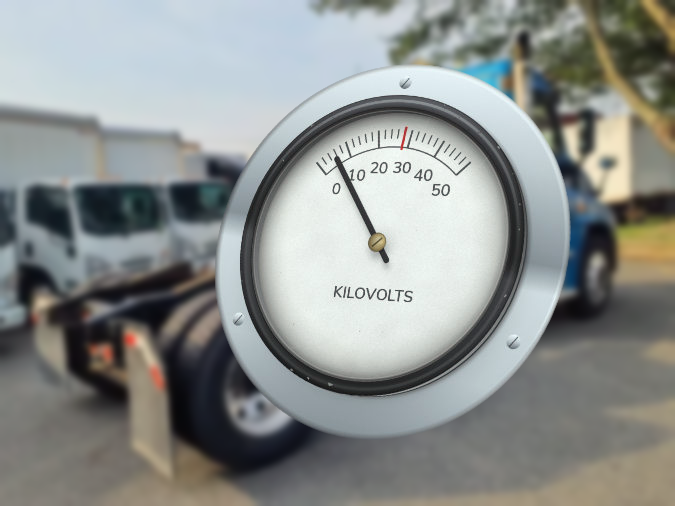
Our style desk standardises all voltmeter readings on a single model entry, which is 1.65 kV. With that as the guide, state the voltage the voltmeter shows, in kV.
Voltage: 6 kV
